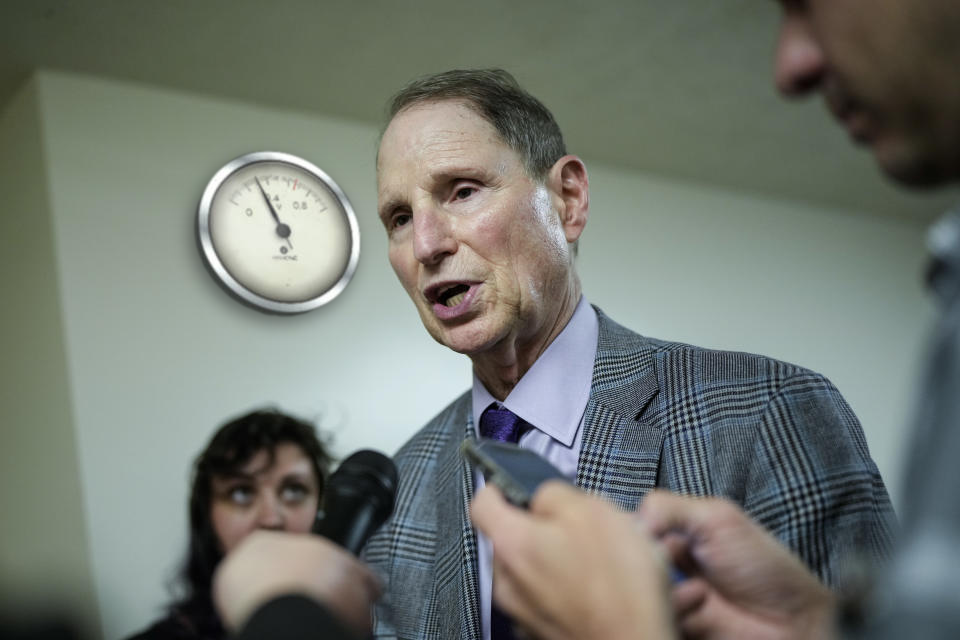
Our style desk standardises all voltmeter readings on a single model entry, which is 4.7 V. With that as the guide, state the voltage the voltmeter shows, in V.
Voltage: 0.3 V
